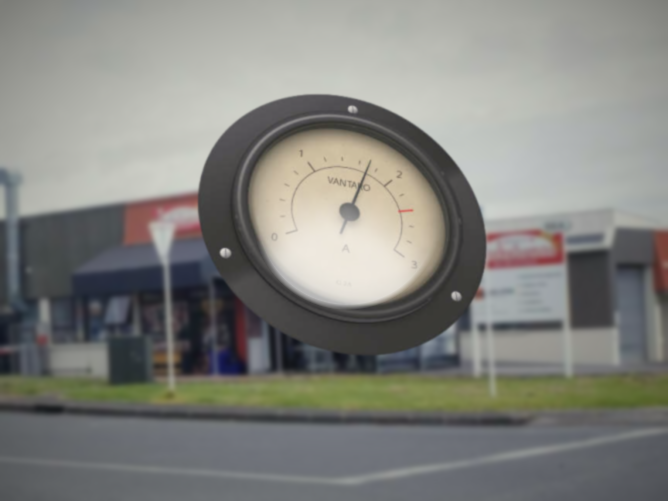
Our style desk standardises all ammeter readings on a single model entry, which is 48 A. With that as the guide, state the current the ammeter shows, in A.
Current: 1.7 A
